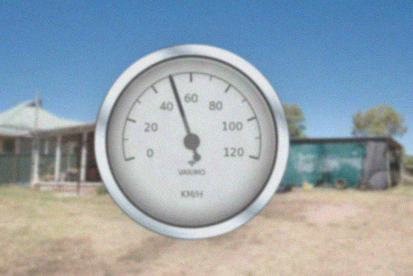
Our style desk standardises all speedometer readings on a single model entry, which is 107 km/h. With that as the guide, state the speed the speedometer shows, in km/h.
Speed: 50 km/h
